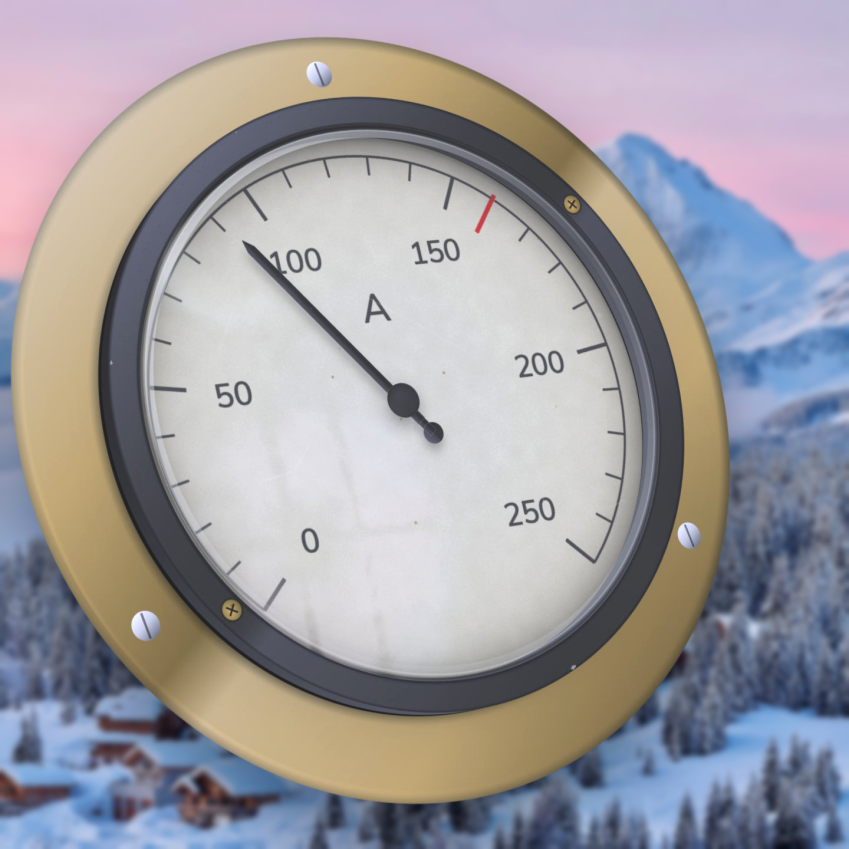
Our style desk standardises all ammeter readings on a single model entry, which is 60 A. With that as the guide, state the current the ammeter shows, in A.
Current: 90 A
